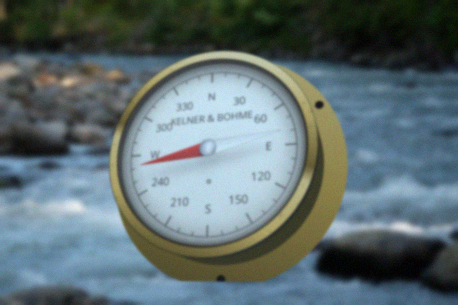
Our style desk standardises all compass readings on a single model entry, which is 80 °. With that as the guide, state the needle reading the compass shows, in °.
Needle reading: 260 °
